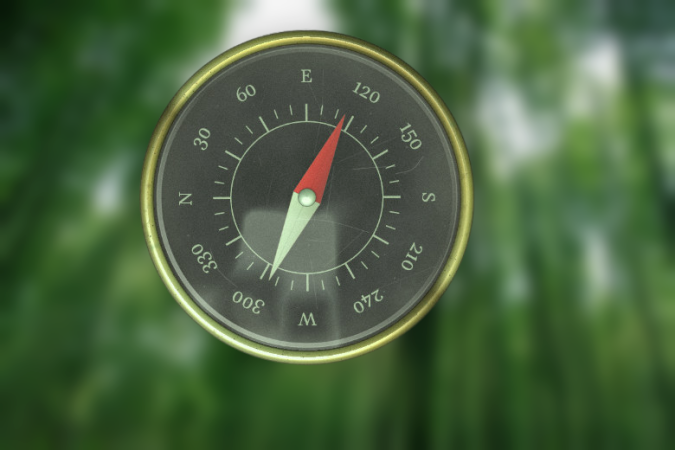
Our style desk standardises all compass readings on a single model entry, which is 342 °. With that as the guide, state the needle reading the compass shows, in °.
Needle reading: 115 °
